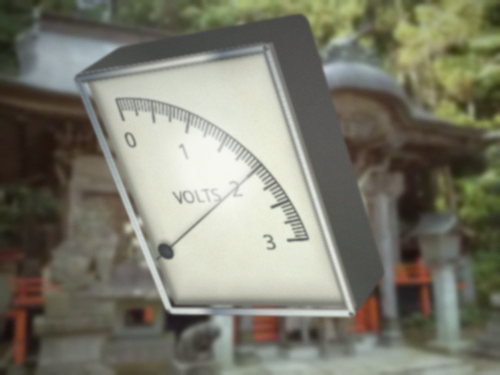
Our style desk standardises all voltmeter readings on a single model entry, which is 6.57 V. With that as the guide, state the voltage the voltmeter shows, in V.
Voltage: 2 V
